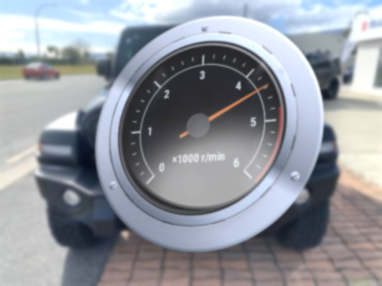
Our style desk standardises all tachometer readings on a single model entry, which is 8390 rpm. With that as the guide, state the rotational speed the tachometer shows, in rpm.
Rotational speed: 4400 rpm
